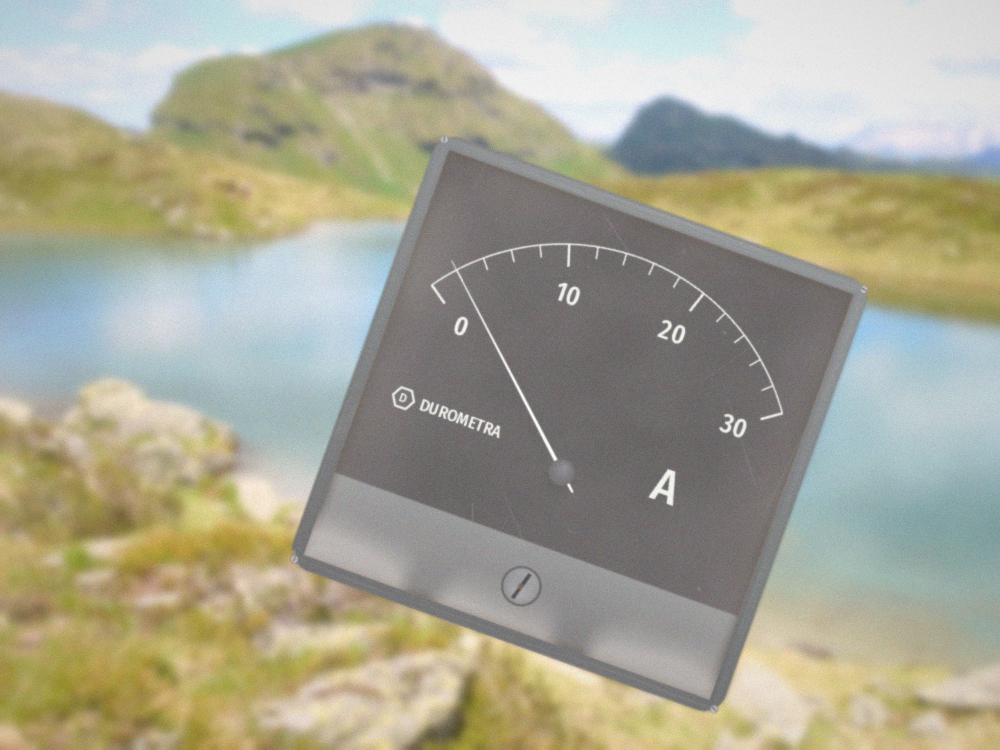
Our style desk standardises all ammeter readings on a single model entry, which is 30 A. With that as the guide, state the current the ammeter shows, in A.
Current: 2 A
